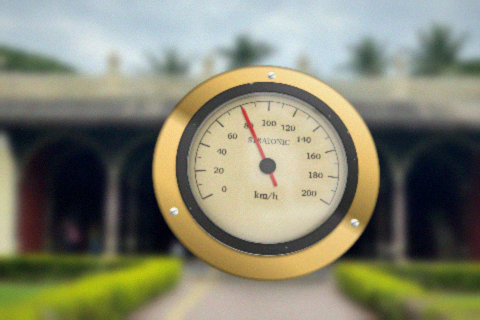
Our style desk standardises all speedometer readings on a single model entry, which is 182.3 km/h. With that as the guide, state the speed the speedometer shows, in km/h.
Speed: 80 km/h
